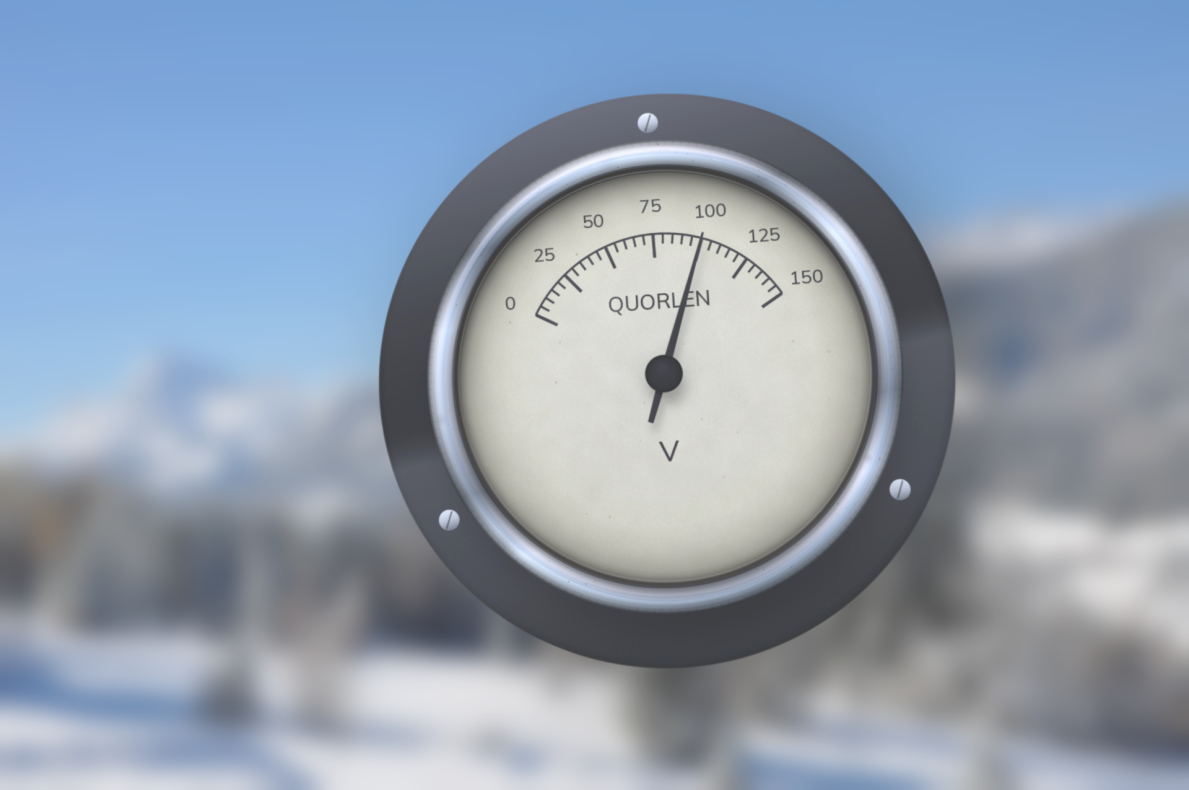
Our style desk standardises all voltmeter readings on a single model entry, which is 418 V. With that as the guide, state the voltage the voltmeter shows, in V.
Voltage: 100 V
